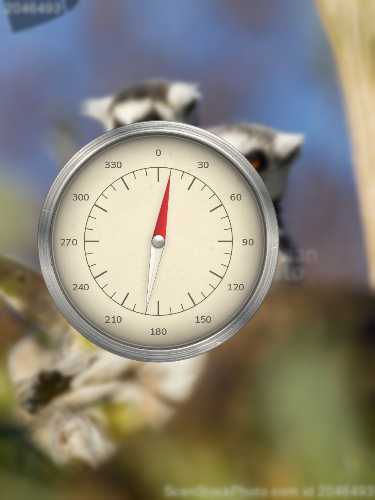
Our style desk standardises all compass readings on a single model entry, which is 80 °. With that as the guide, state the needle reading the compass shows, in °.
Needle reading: 10 °
